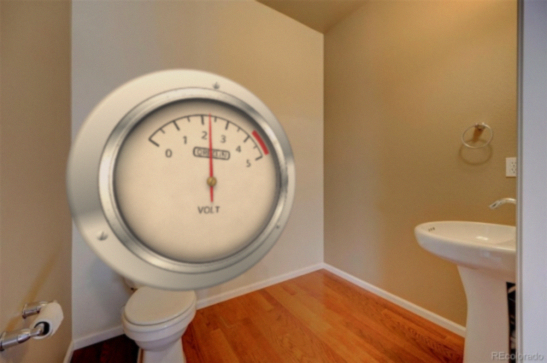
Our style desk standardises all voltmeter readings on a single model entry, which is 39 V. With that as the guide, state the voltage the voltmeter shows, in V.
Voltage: 2.25 V
